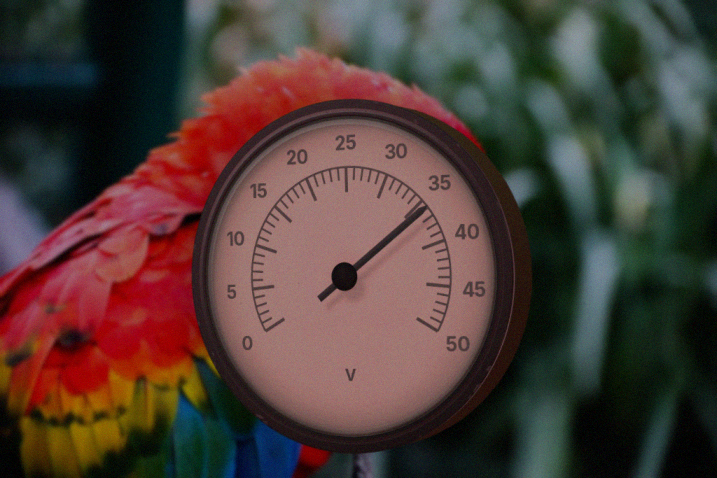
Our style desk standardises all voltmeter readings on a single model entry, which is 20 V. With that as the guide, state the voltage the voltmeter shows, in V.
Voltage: 36 V
